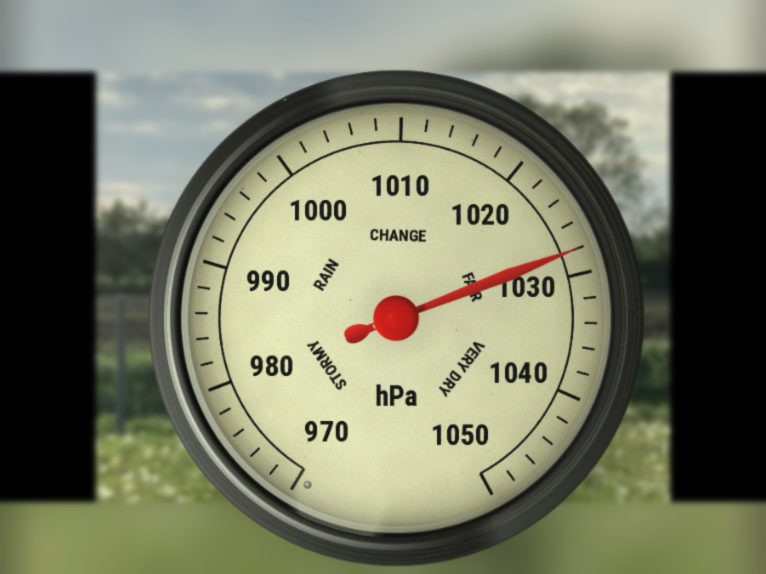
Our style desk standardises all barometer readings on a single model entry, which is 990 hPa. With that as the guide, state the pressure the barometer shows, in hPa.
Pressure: 1028 hPa
